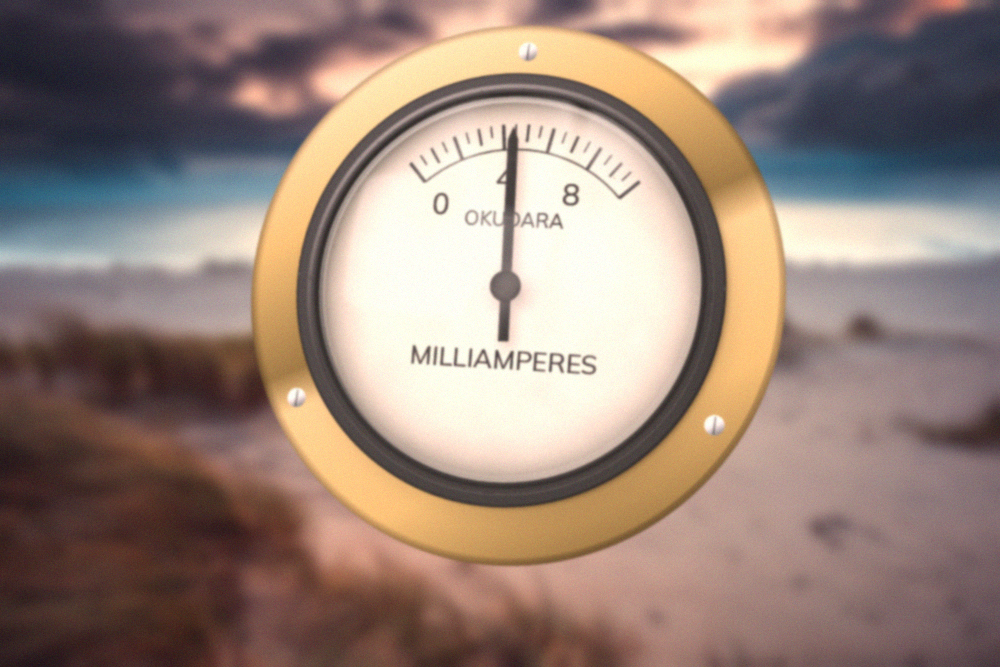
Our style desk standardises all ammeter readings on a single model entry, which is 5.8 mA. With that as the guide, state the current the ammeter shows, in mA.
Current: 4.5 mA
